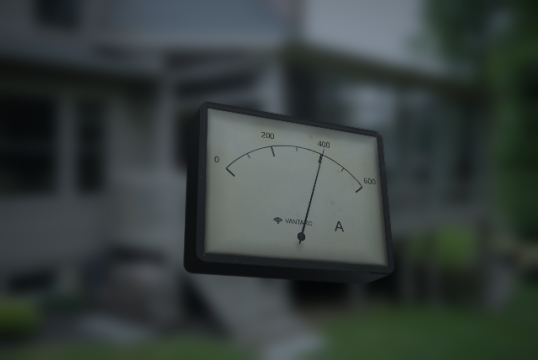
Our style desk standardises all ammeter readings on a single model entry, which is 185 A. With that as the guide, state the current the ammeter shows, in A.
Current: 400 A
